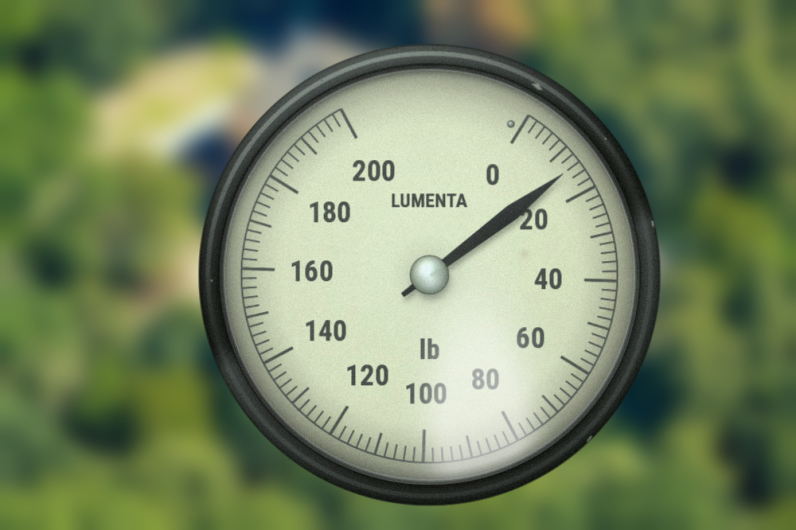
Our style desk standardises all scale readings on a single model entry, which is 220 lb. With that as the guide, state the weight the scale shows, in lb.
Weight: 14 lb
